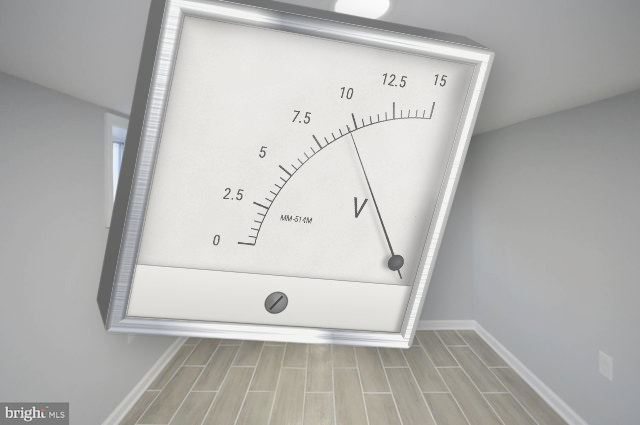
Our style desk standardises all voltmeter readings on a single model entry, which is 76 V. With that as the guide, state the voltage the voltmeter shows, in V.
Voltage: 9.5 V
